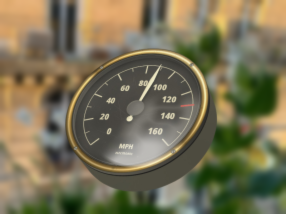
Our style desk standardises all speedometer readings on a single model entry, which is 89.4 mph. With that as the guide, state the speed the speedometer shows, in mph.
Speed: 90 mph
